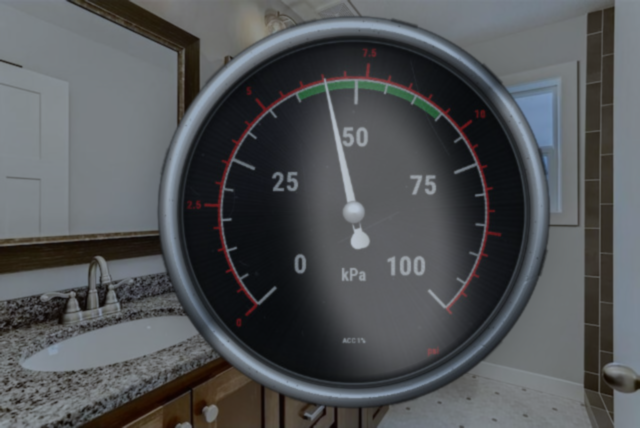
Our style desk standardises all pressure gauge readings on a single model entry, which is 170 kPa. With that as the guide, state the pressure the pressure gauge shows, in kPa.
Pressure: 45 kPa
